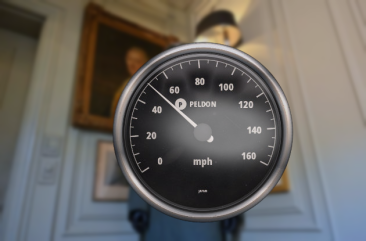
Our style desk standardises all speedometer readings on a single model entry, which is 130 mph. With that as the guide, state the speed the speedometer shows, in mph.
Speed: 50 mph
